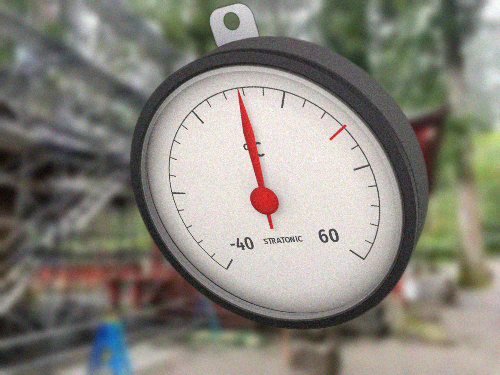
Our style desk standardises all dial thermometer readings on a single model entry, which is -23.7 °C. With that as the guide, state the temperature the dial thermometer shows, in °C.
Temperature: 12 °C
